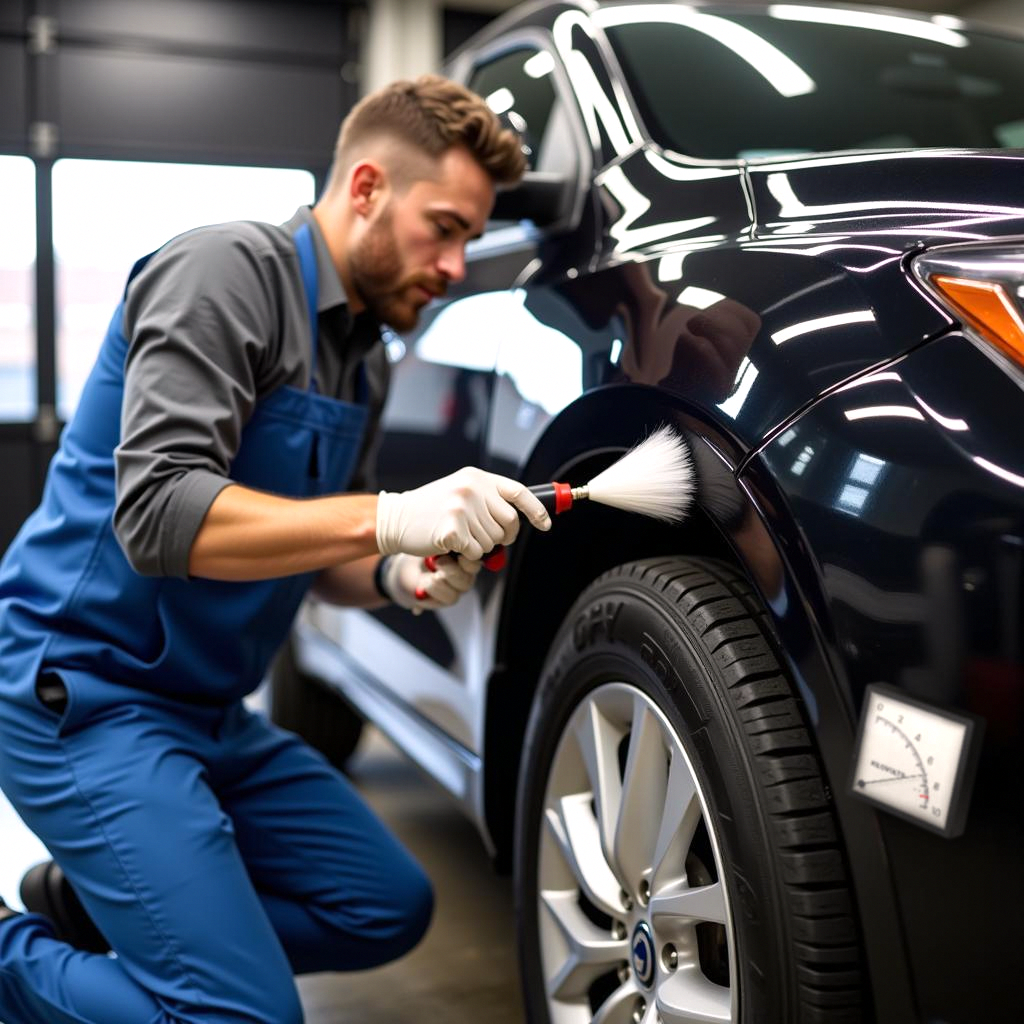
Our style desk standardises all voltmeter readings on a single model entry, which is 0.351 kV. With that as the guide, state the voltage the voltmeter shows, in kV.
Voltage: 7 kV
